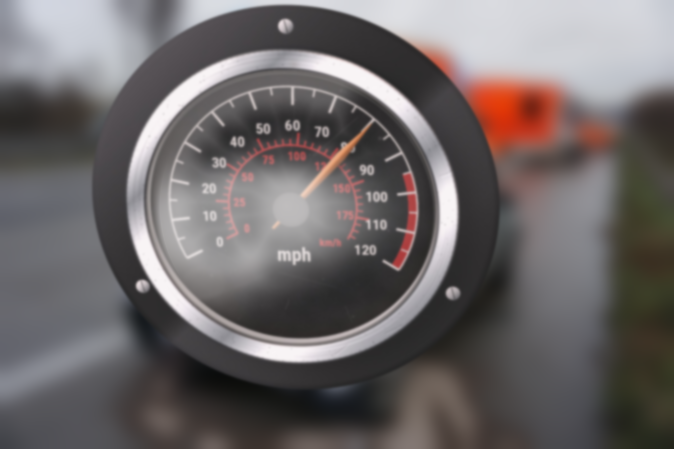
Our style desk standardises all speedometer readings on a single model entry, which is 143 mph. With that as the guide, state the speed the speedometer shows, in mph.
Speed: 80 mph
